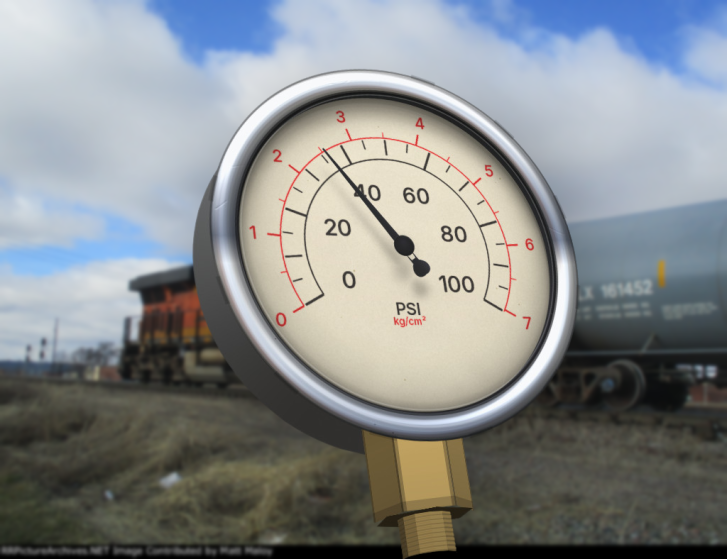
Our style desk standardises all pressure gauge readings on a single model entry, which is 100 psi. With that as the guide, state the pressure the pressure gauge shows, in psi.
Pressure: 35 psi
